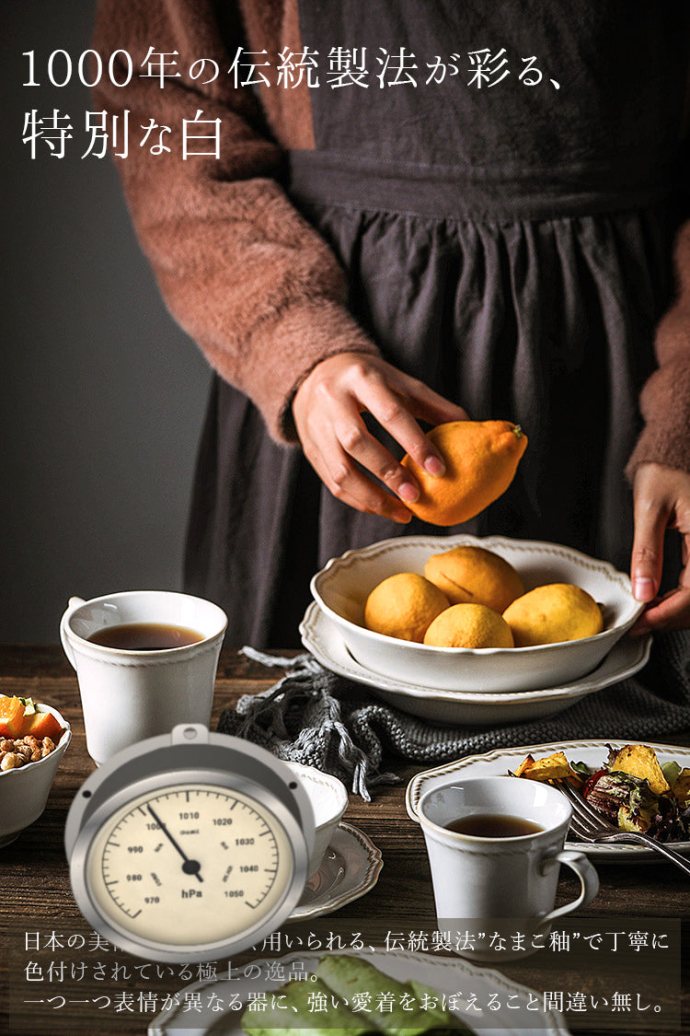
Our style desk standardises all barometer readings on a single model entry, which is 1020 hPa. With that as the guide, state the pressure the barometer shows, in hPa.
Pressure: 1002 hPa
